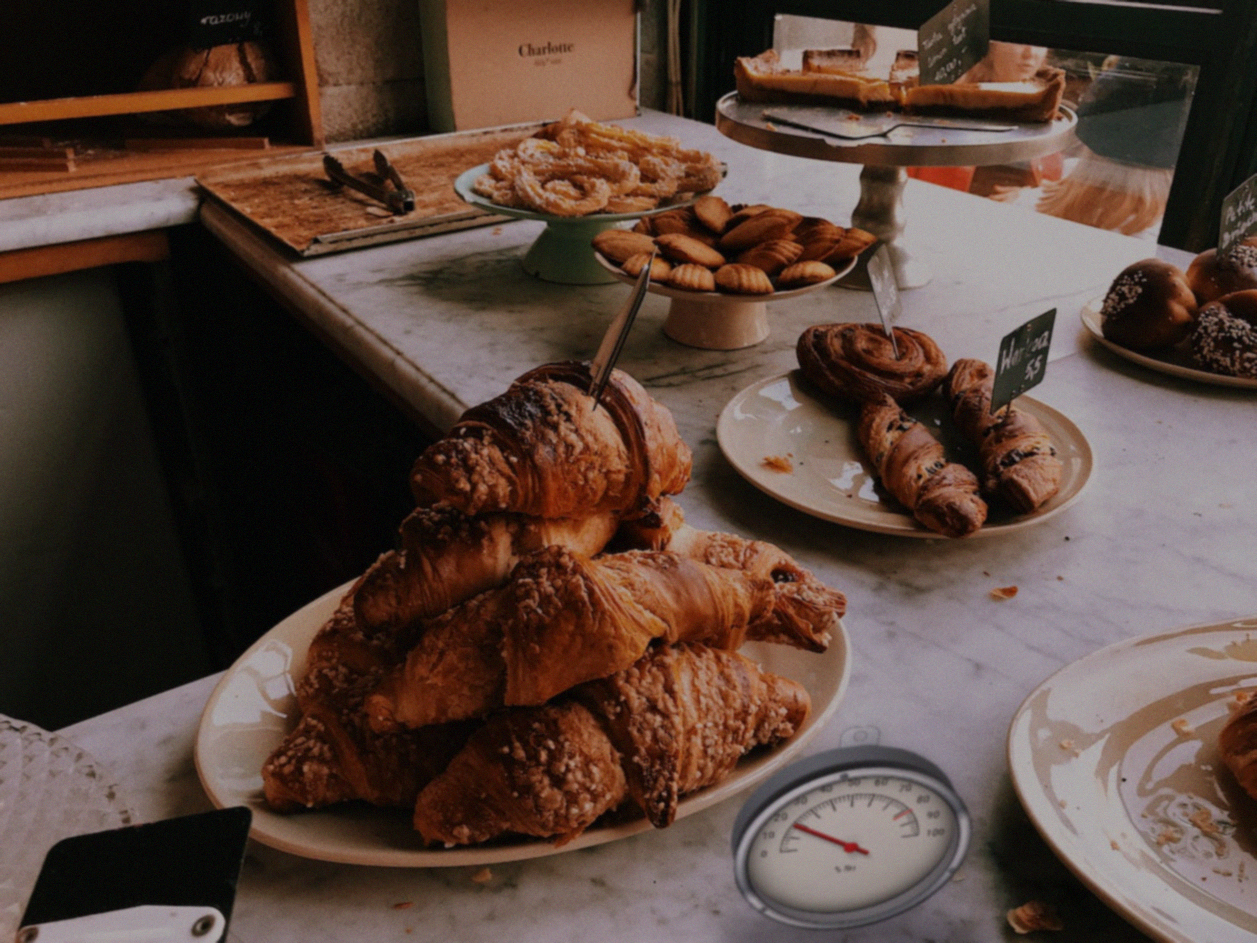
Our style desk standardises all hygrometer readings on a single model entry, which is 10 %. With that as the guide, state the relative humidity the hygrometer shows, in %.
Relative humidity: 20 %
